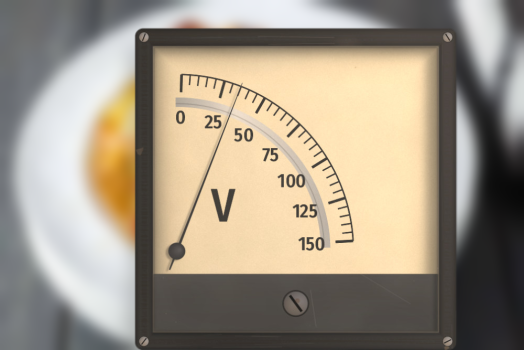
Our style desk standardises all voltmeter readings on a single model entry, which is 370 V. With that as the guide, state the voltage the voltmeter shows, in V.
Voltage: 35 V
